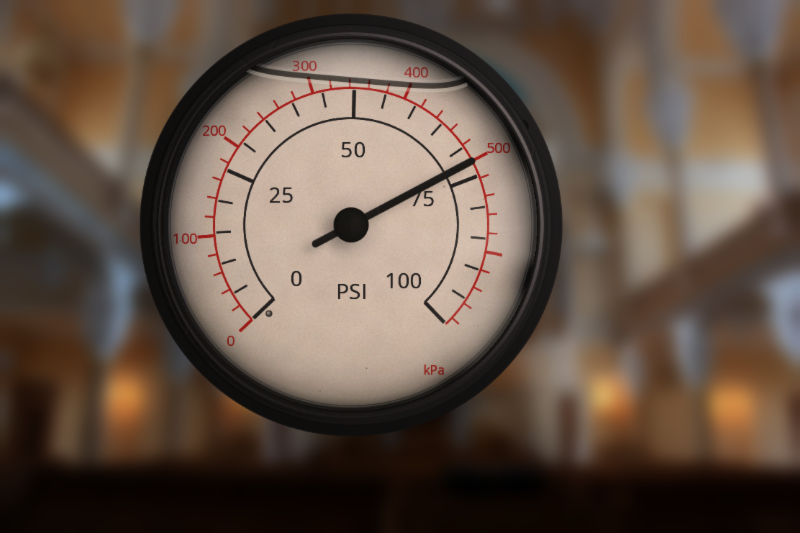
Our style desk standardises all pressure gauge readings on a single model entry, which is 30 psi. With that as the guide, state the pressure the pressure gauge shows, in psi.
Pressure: 72.5 psi
